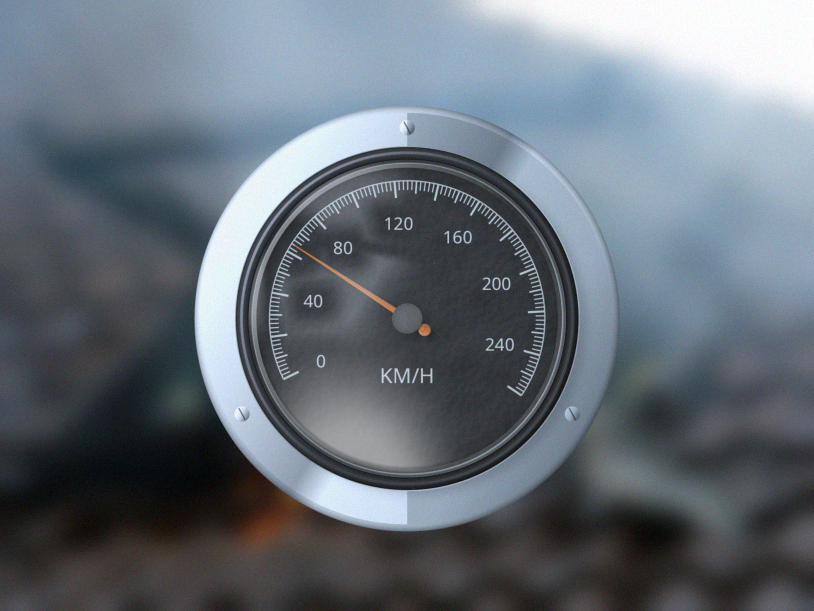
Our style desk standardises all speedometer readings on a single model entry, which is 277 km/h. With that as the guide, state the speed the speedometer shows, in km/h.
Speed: 64 km/h
